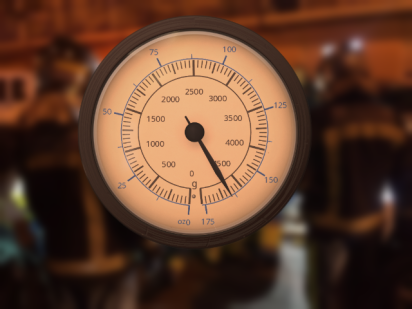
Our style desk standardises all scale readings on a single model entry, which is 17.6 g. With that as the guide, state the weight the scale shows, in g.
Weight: 4650 g
